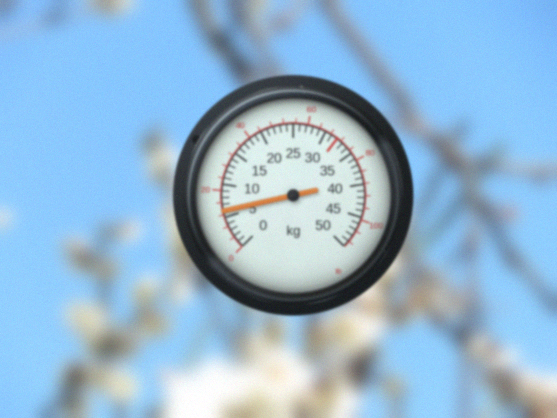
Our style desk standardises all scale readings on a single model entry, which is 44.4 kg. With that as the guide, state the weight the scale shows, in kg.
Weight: 6 kg
